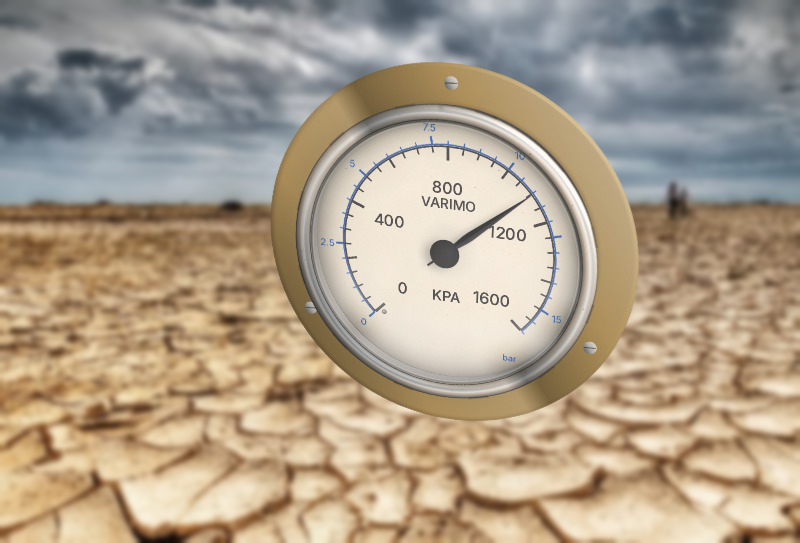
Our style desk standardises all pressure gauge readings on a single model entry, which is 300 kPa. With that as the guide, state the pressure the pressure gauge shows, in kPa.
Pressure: 1100 kPa
